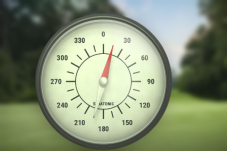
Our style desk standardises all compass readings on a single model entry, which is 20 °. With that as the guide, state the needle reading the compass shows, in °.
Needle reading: 15 °
